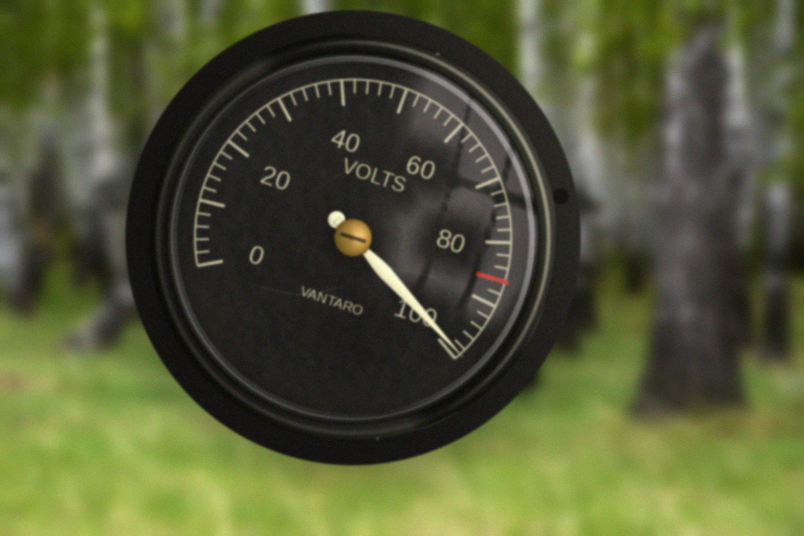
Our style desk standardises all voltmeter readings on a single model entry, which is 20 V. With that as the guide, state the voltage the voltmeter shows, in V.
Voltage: 99 V
